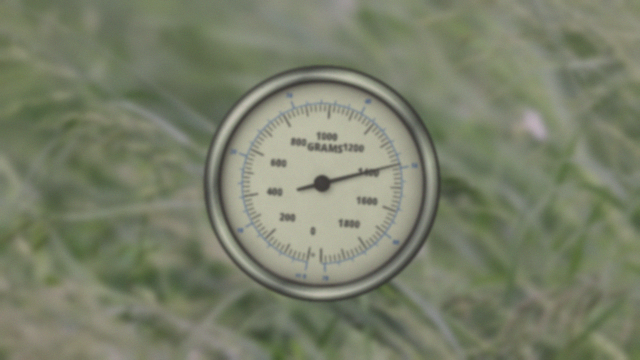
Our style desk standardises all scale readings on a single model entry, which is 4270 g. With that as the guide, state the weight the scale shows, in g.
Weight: 1400 g
